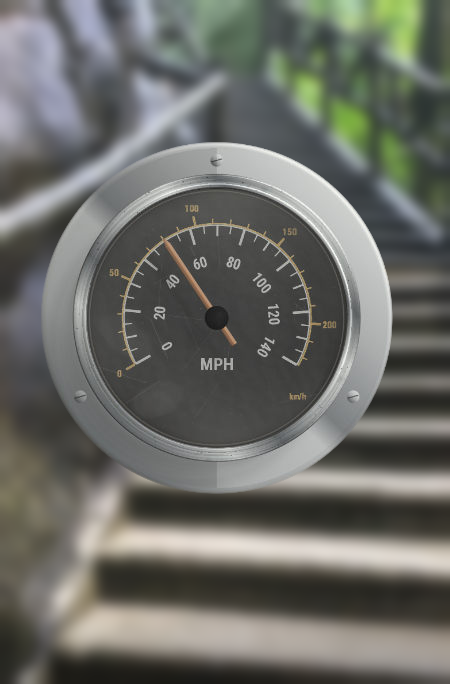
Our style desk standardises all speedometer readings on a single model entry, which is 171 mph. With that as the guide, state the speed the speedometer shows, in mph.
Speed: 50 mph
